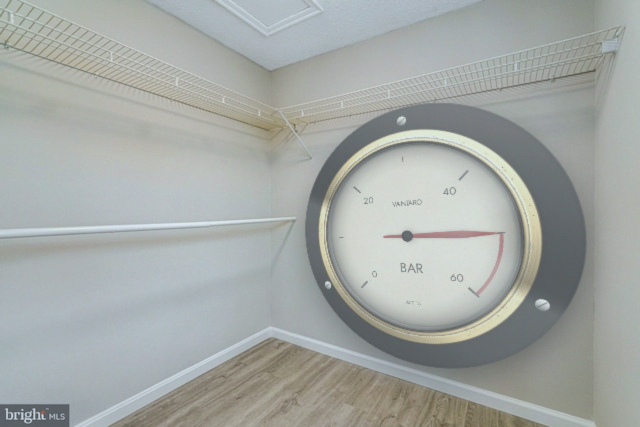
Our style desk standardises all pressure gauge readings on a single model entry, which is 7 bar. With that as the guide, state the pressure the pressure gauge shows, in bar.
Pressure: 50 bar
